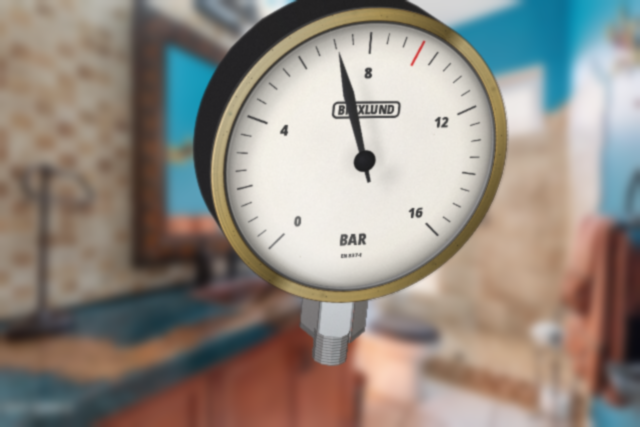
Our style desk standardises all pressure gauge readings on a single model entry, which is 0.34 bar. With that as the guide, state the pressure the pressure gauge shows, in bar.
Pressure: 7 bar
